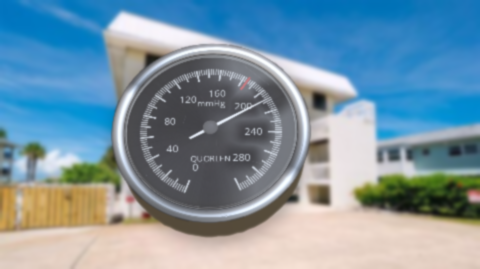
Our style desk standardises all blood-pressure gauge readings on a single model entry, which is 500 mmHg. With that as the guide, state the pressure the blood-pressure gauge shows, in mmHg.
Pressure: 210 mmHg
